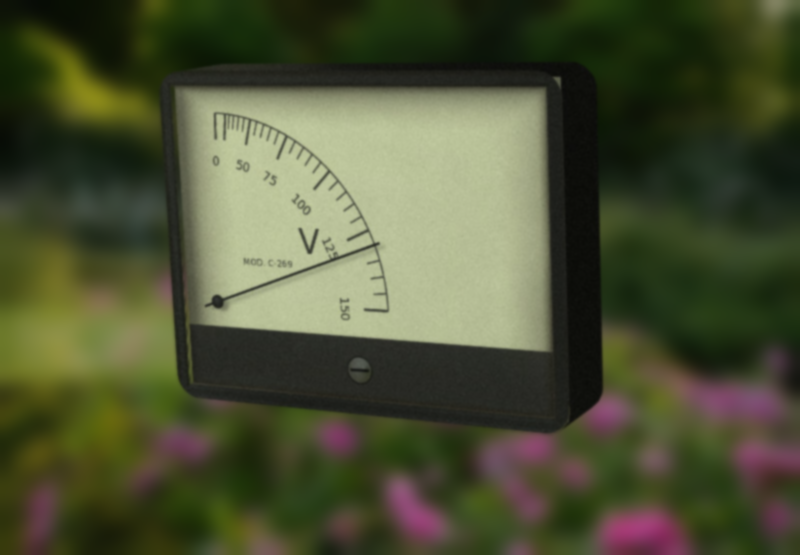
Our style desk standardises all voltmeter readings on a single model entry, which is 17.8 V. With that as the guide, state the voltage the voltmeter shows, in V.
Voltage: 130 V
